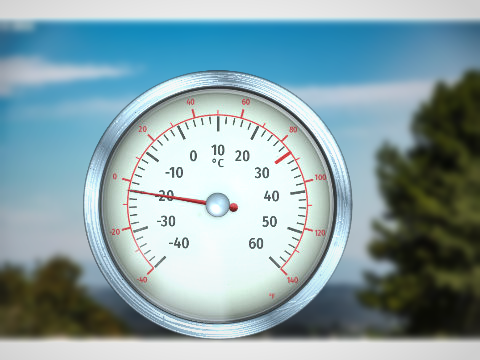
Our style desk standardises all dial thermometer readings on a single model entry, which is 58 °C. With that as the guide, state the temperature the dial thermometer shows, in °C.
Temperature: -20 °C
